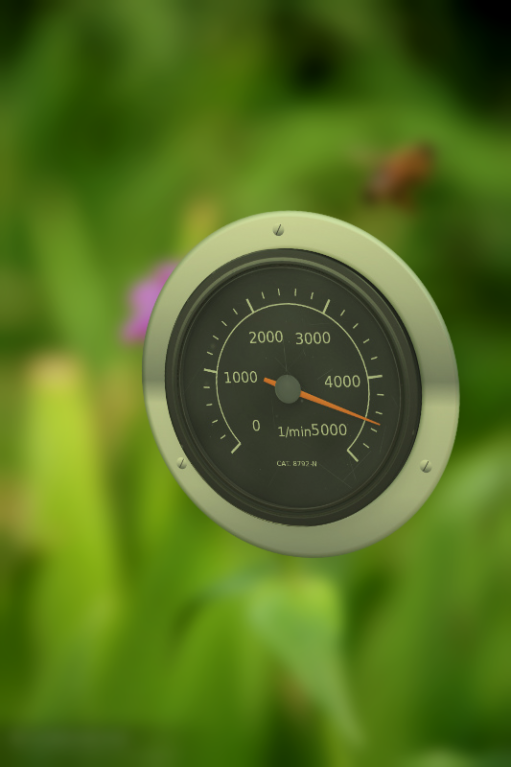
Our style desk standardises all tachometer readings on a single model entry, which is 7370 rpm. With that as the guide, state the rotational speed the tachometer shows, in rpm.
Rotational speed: 4500 rpm
